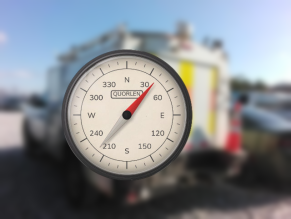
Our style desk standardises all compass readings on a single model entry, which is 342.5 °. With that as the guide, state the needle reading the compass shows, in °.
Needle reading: 40 °
